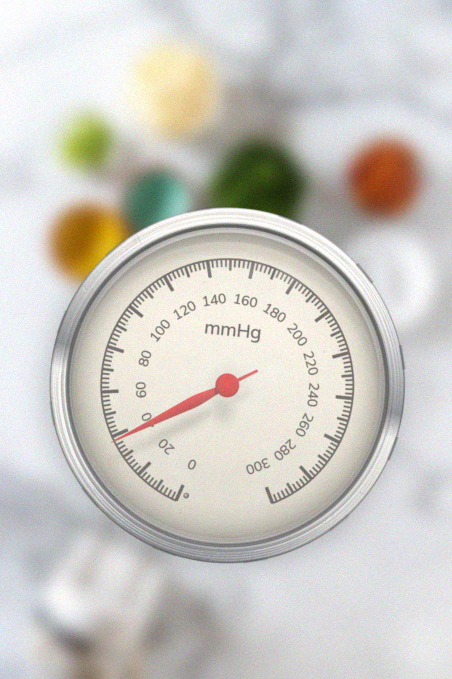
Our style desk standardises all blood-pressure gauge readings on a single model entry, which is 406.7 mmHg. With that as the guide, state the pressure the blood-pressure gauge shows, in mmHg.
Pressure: 38 mmHg
